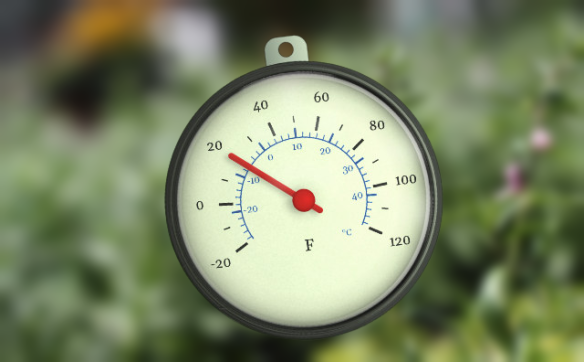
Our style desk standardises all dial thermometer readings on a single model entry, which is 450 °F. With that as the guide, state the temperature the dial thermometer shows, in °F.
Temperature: 20 °F
